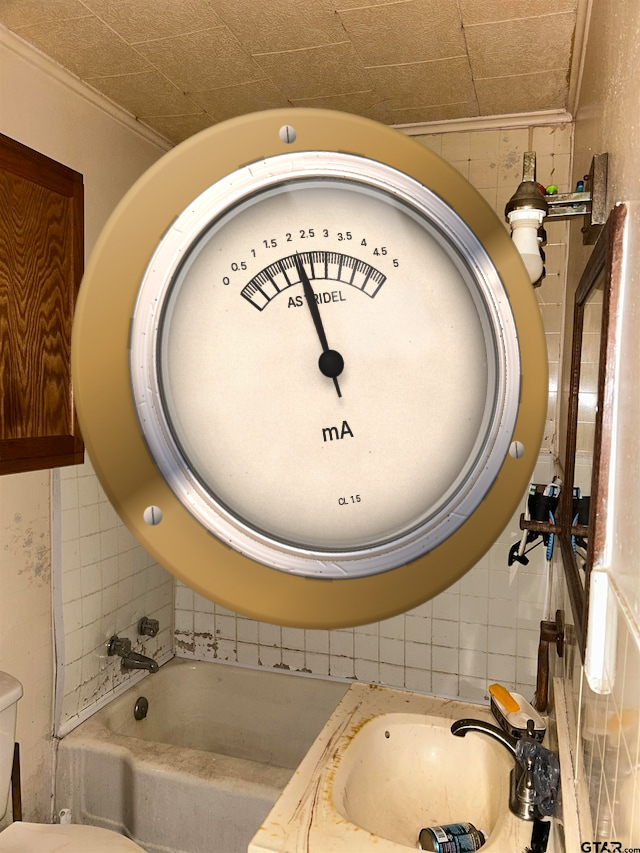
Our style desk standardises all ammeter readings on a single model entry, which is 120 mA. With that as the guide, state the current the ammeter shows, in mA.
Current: 2 mA
